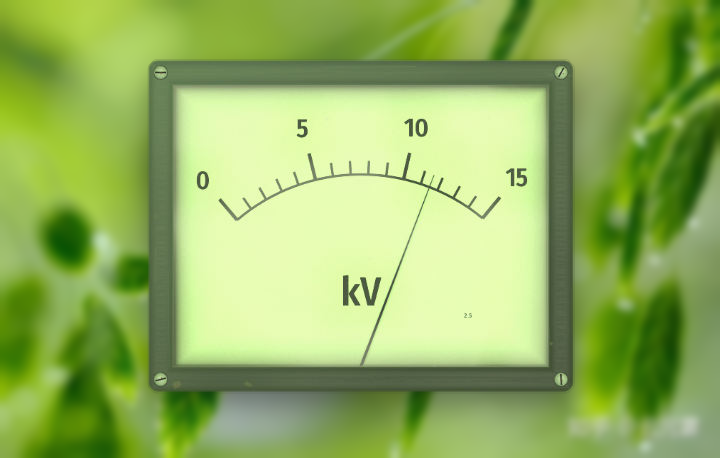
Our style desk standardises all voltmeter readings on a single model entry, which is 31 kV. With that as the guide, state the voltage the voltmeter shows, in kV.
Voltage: 11.5 kV
